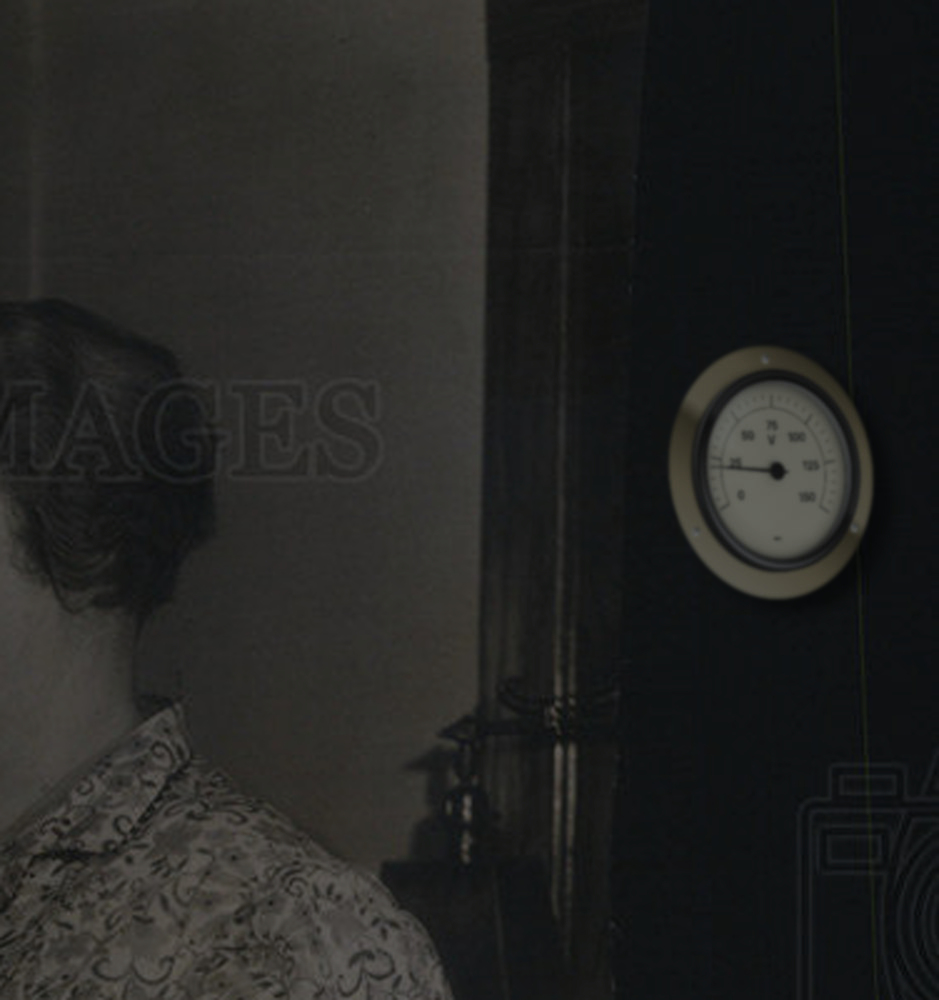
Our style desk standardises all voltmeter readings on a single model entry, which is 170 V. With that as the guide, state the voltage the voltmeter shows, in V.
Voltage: 20 V
